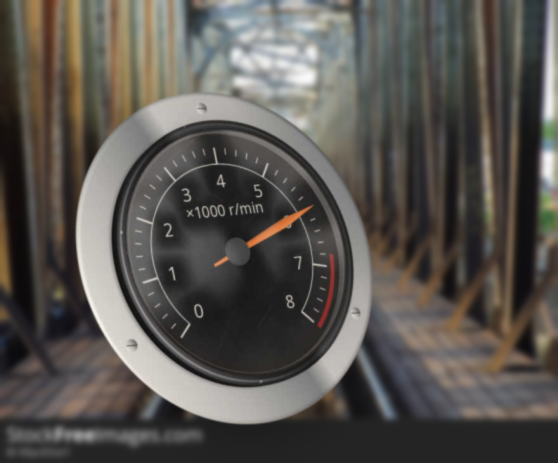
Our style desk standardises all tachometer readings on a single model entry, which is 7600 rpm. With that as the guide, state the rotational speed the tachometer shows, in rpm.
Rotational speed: 6000 rpm
